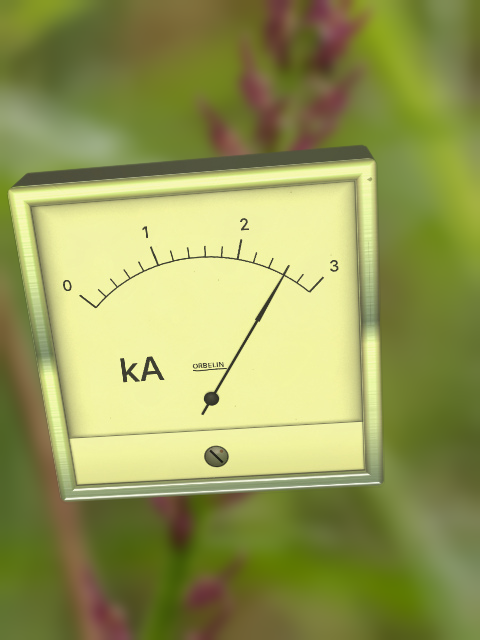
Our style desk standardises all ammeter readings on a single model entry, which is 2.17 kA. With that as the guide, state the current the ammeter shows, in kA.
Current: 2.6 kA
